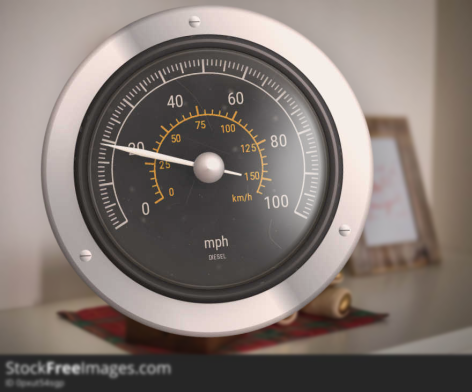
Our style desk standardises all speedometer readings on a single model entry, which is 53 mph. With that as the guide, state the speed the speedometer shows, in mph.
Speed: 19 mph
